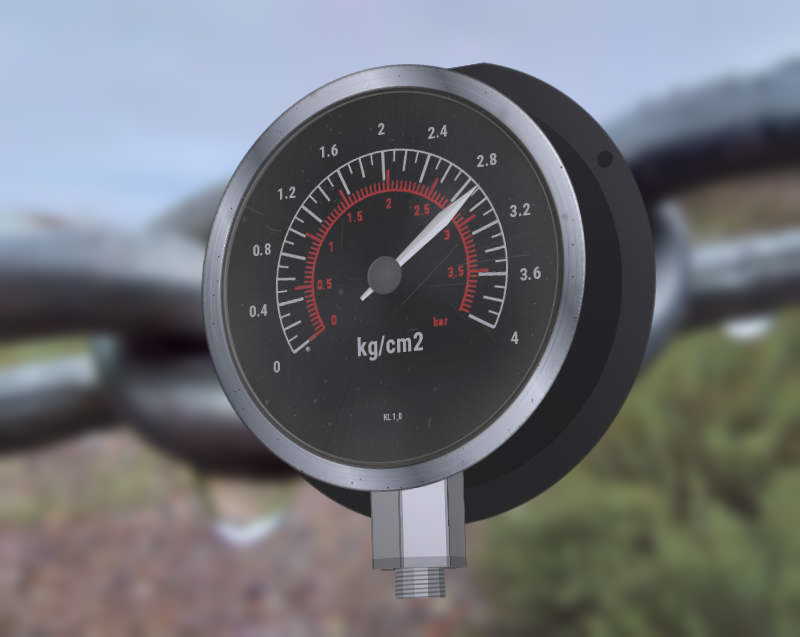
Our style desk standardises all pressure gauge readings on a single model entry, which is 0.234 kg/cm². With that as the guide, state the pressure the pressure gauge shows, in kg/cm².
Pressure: 2.9 kg/cm²
